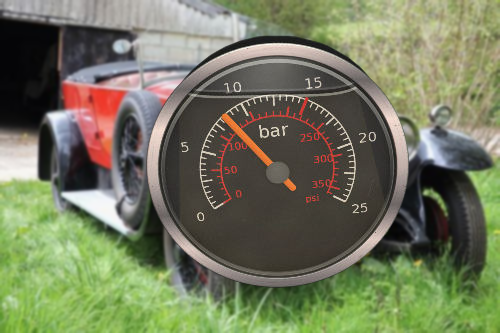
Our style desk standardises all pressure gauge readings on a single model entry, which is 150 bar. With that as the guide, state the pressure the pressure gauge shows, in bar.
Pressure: 8.5 bar
